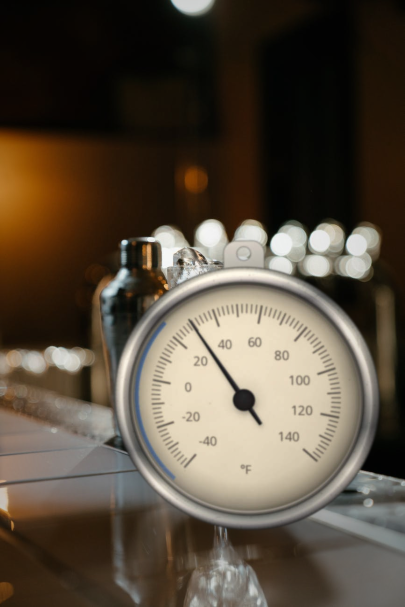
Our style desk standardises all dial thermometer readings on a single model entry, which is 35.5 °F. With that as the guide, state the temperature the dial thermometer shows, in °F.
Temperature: 30 °F
